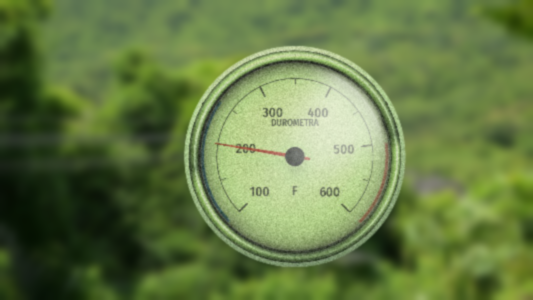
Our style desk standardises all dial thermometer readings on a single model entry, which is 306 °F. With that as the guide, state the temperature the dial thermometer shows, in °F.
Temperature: 200 °F
